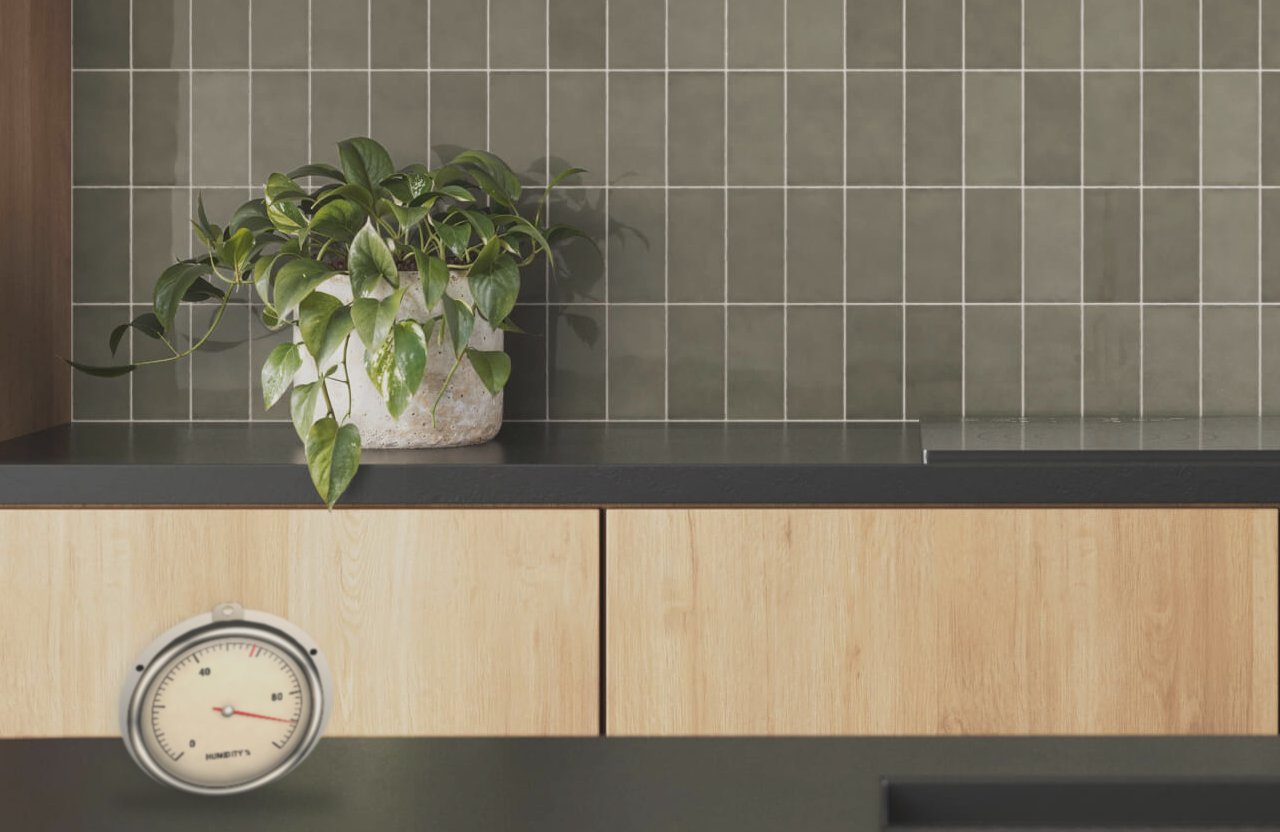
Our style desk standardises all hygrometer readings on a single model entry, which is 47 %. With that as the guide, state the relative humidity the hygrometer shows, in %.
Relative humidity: 90 %
